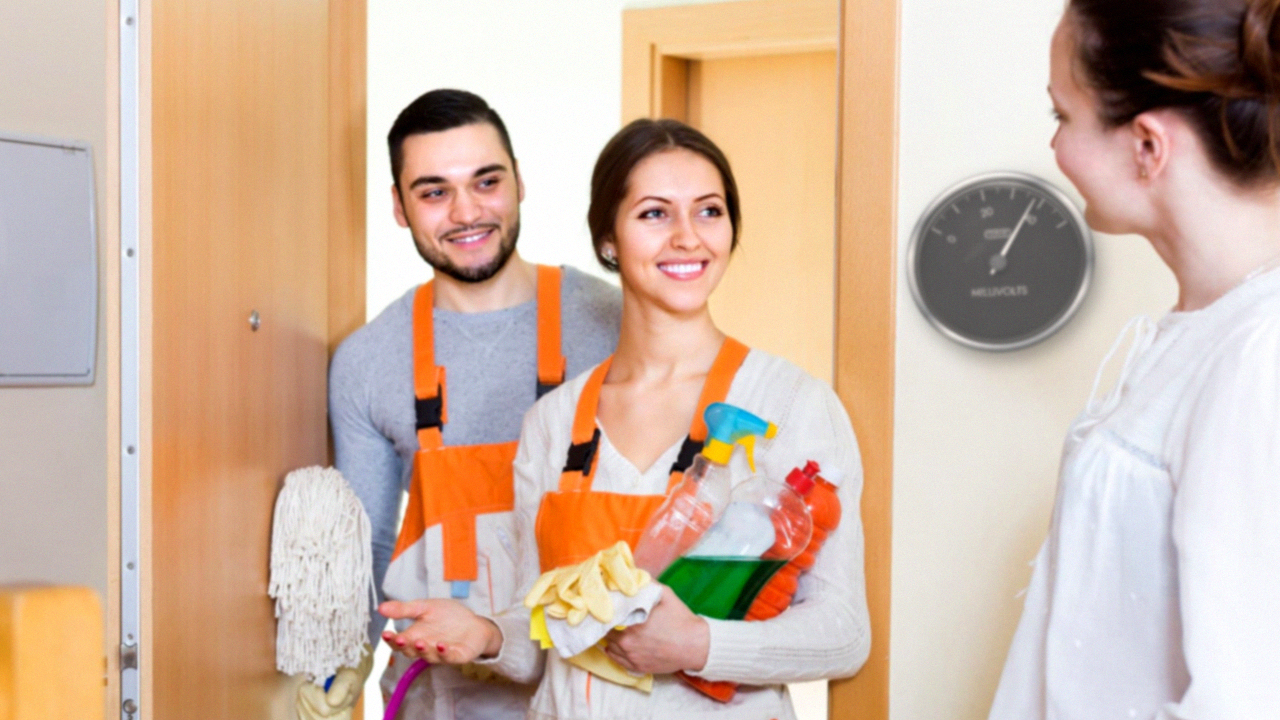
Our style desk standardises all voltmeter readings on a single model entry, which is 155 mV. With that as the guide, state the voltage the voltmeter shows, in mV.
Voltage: 37.5 mV
